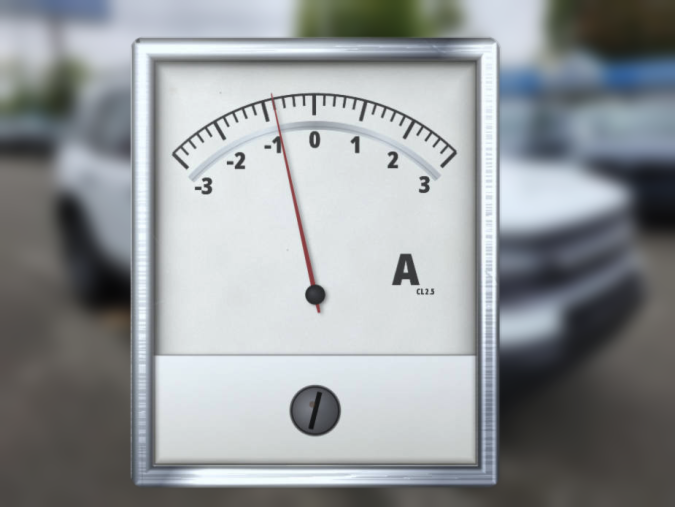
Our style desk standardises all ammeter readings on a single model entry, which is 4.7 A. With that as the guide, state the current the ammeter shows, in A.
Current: -0.8 A
